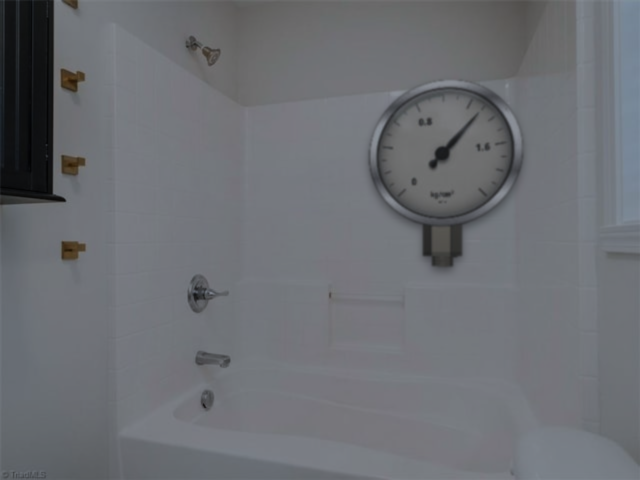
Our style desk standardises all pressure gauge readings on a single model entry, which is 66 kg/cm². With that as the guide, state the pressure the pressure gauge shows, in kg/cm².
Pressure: 1.3 kg/cm²
